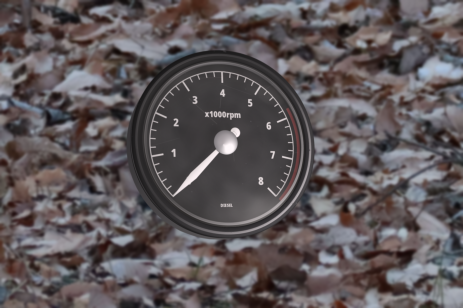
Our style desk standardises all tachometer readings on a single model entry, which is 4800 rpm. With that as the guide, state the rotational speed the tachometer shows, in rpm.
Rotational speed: 0 rpm
